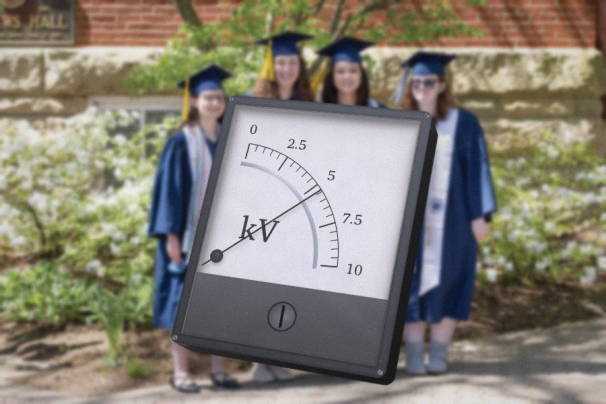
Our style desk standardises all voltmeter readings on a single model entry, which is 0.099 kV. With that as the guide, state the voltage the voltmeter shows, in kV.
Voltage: 5.5 kV
